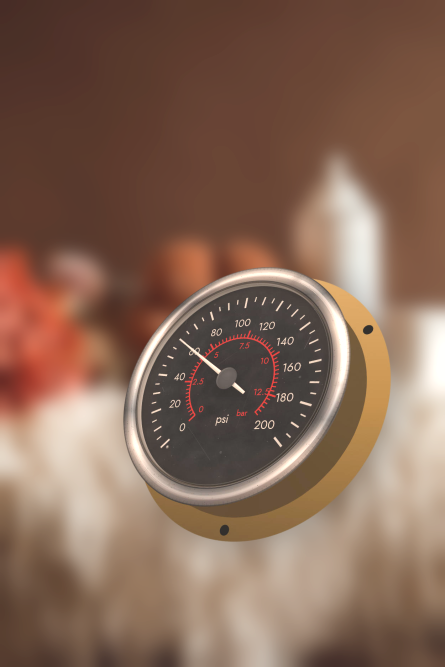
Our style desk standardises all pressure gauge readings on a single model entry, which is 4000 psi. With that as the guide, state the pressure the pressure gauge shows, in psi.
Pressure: 60 psi
